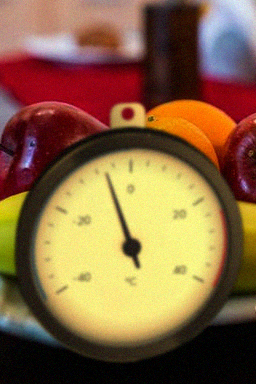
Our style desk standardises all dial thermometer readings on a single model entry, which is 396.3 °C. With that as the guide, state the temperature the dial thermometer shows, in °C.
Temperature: -6 °C
